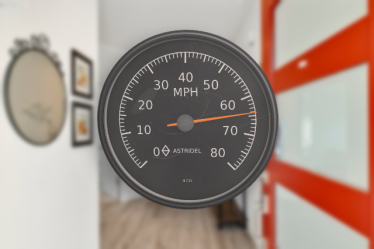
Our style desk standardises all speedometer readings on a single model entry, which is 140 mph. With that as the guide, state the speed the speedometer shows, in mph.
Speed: 64 mph
